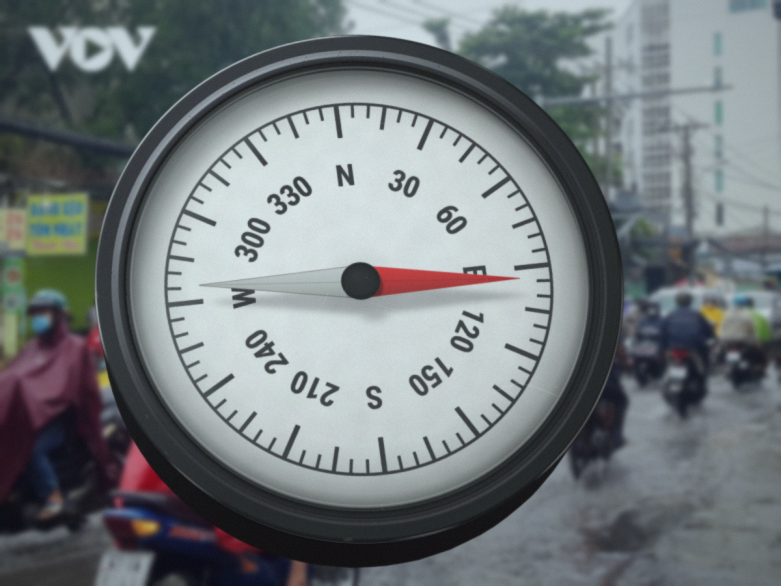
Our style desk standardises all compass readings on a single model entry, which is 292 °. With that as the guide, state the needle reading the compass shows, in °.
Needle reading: 95 °
